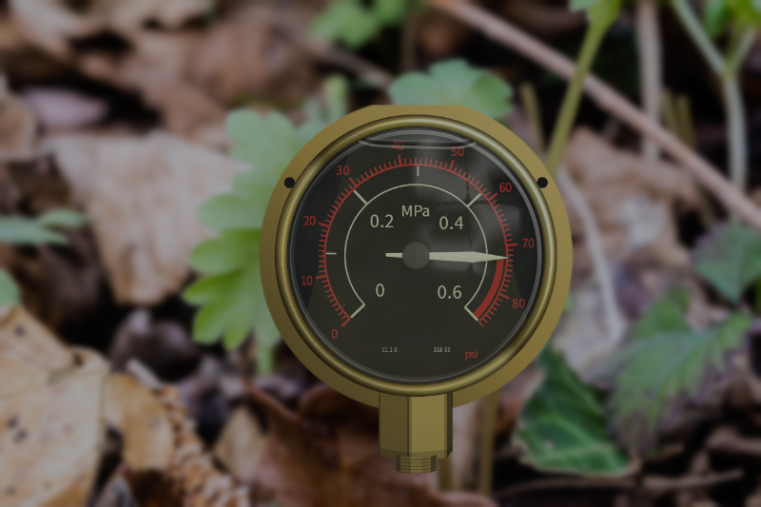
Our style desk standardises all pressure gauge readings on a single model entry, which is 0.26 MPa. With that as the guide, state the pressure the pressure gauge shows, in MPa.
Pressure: 0.5 MPa
